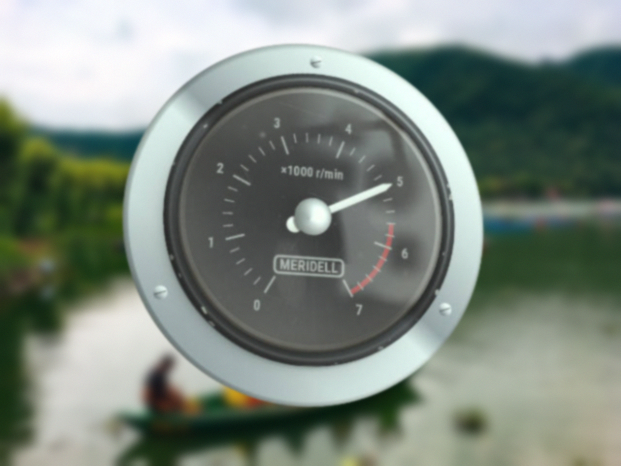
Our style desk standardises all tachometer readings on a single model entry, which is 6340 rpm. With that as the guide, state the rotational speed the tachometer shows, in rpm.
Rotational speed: 5000 rpm
